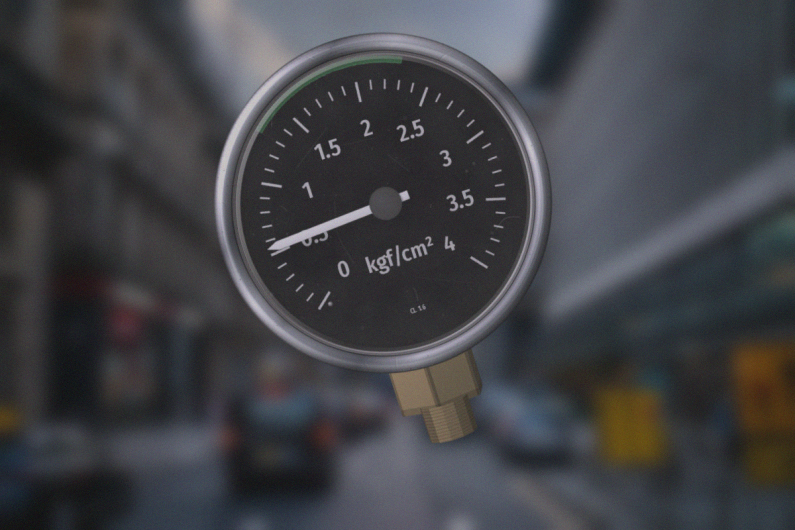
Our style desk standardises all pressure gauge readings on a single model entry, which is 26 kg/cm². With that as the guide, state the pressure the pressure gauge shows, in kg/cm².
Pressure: 0.55 kg/cm²
